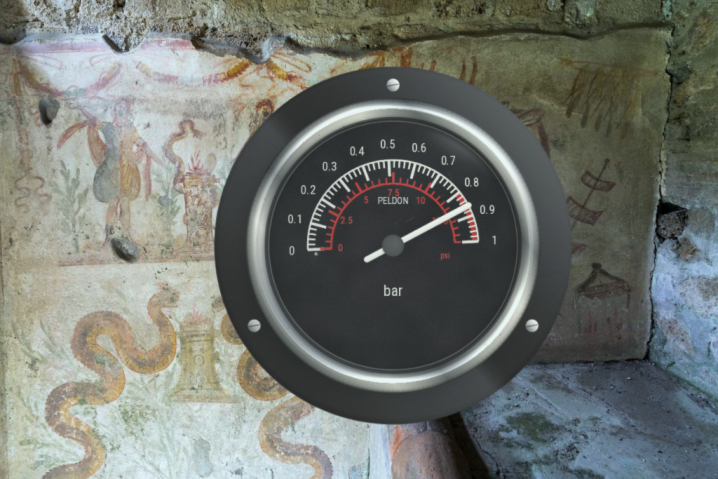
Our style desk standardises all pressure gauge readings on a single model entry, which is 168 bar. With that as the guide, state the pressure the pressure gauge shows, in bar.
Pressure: 0.86 bar
